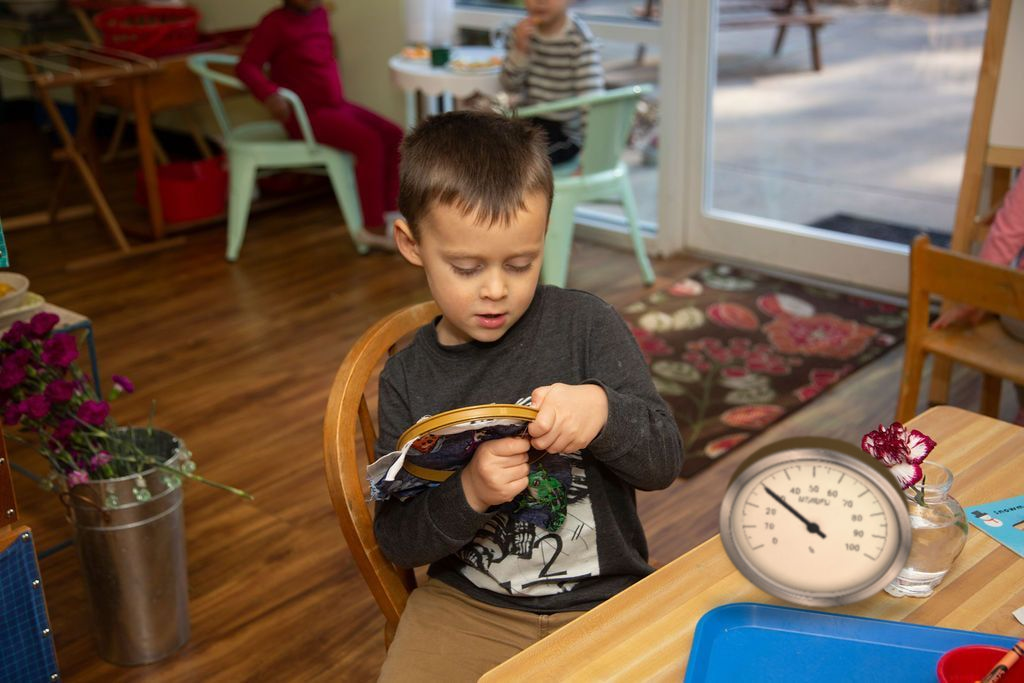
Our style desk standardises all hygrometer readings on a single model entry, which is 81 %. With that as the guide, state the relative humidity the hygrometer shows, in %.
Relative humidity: 30 %
